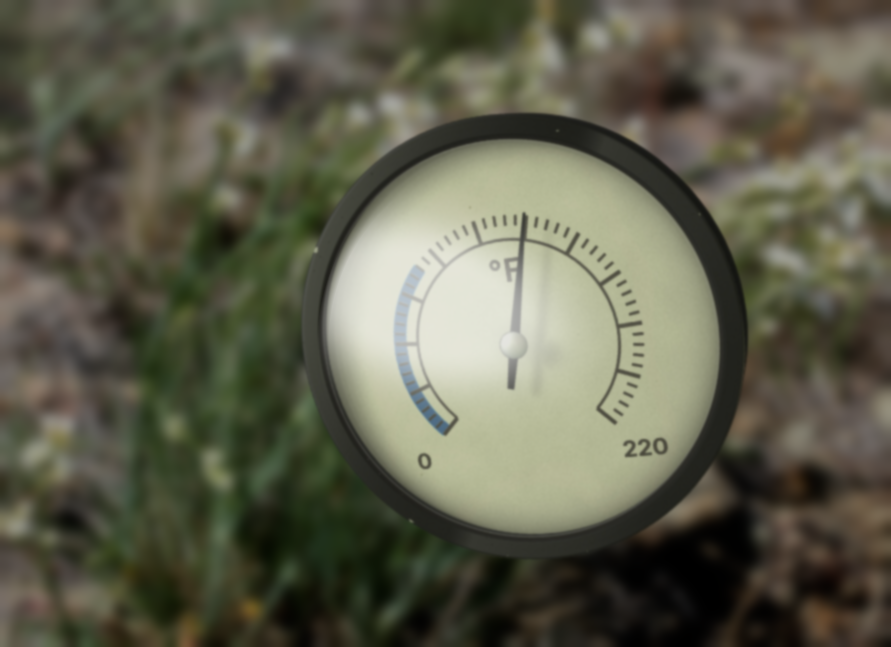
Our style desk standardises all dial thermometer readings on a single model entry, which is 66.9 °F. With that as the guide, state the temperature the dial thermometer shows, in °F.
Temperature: 120 °F
